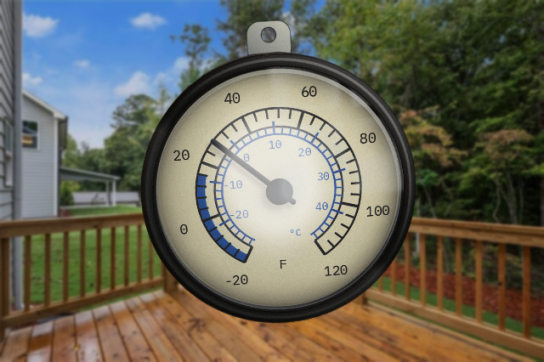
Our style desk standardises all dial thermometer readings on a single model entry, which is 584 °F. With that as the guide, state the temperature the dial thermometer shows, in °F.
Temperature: 28 °F
